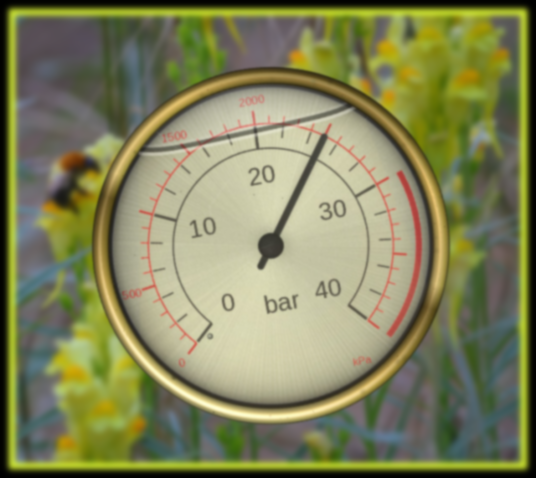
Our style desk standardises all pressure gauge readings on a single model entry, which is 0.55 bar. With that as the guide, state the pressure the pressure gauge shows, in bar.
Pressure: 25 bar
